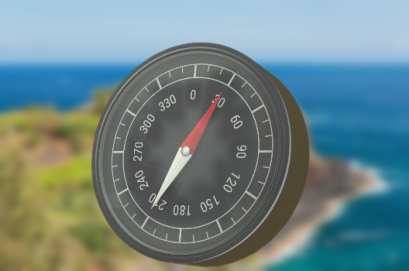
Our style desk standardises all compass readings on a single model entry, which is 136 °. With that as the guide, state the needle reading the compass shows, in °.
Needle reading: 30 °
